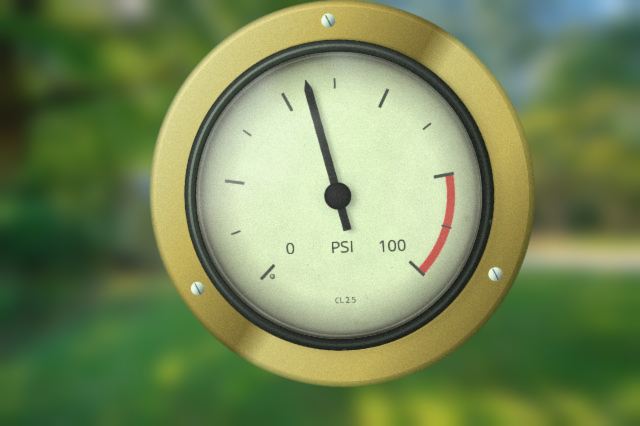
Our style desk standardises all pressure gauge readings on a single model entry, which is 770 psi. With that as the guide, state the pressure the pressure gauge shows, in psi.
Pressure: 45 psi
